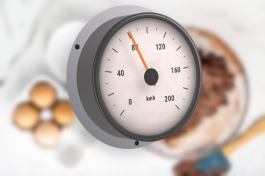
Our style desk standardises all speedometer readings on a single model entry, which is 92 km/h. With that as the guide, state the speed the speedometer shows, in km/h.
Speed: 80 km/h
